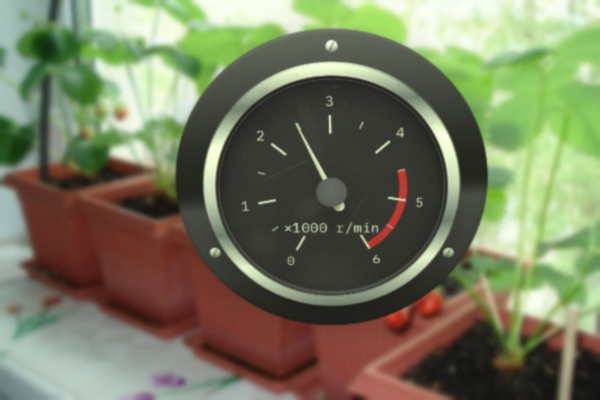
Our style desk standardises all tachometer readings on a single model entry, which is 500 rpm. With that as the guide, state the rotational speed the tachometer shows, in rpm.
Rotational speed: 2500 rpm
